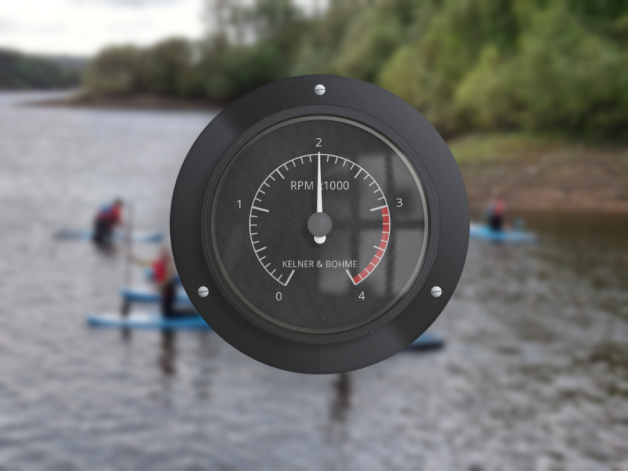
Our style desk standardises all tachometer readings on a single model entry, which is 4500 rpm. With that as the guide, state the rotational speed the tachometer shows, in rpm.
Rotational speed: 2000 rpm
